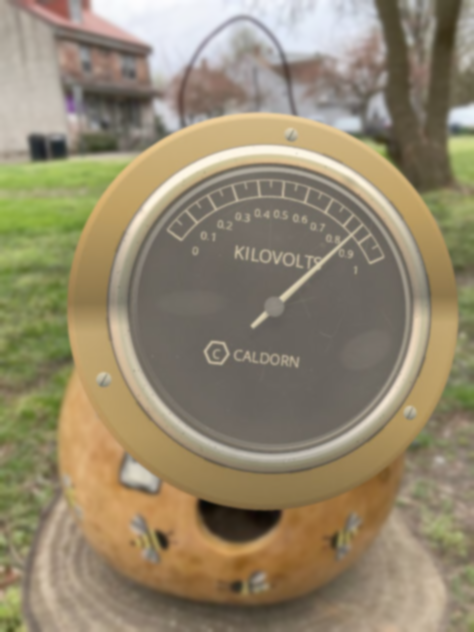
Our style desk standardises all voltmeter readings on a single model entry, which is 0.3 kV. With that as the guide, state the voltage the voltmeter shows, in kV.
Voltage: 0.85 kV
